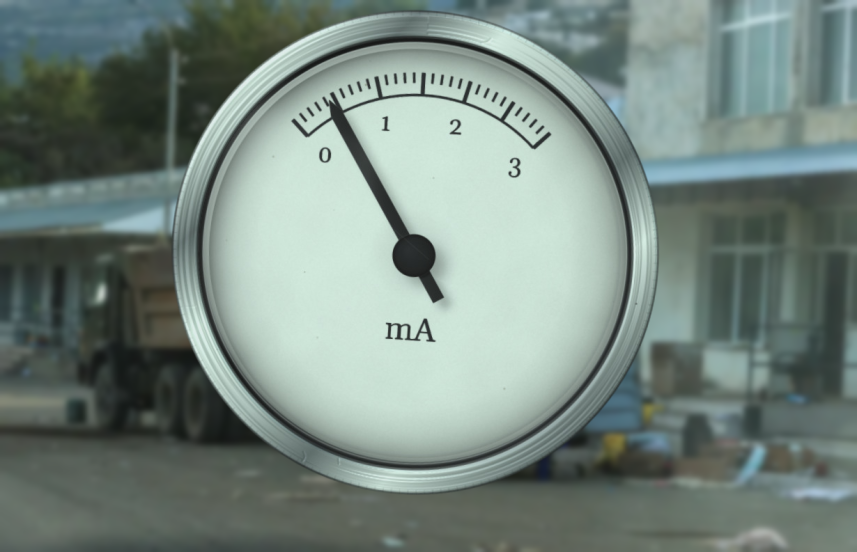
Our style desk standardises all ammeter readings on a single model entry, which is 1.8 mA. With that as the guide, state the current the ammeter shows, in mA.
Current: 0.45 mA
